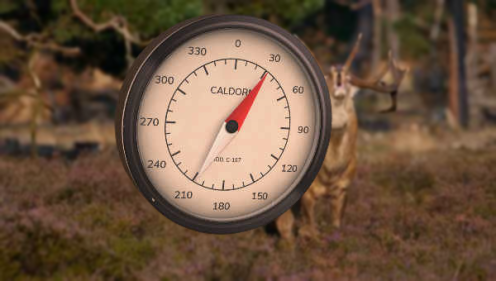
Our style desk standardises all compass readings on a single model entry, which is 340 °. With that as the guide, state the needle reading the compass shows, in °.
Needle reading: 30 °
